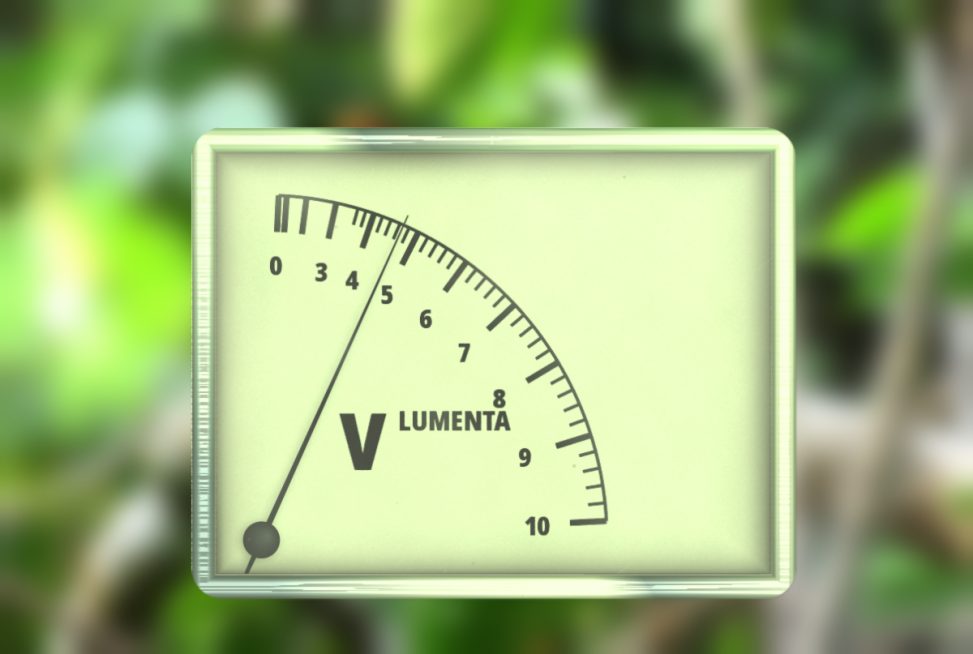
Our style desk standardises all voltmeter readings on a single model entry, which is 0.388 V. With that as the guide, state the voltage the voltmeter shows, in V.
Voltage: 4.7 V
